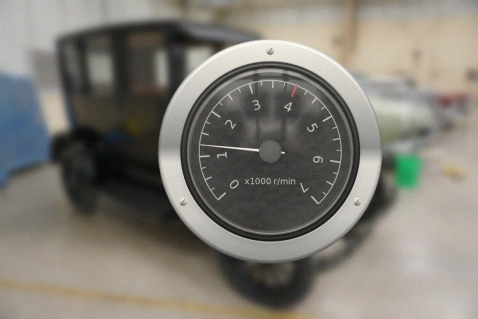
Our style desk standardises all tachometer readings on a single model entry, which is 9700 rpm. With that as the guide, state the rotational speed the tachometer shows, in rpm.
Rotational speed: 1250 rpm
